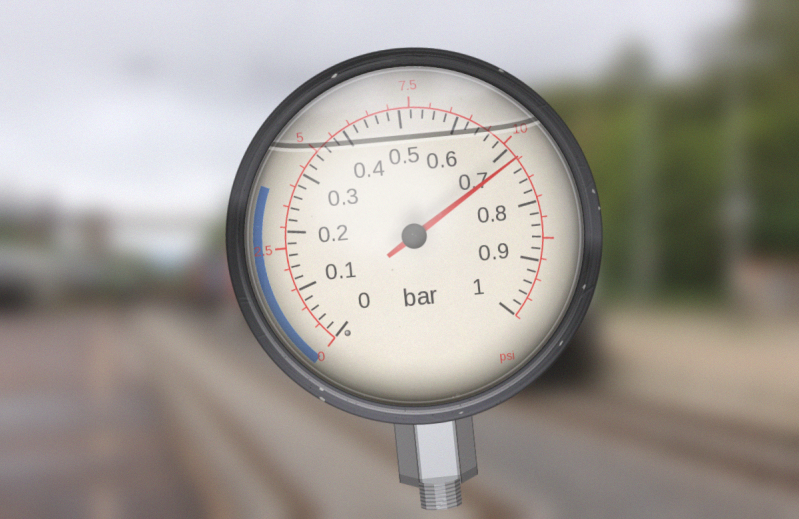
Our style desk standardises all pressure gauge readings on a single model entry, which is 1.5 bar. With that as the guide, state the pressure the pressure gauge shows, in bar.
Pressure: 0.72 bar
